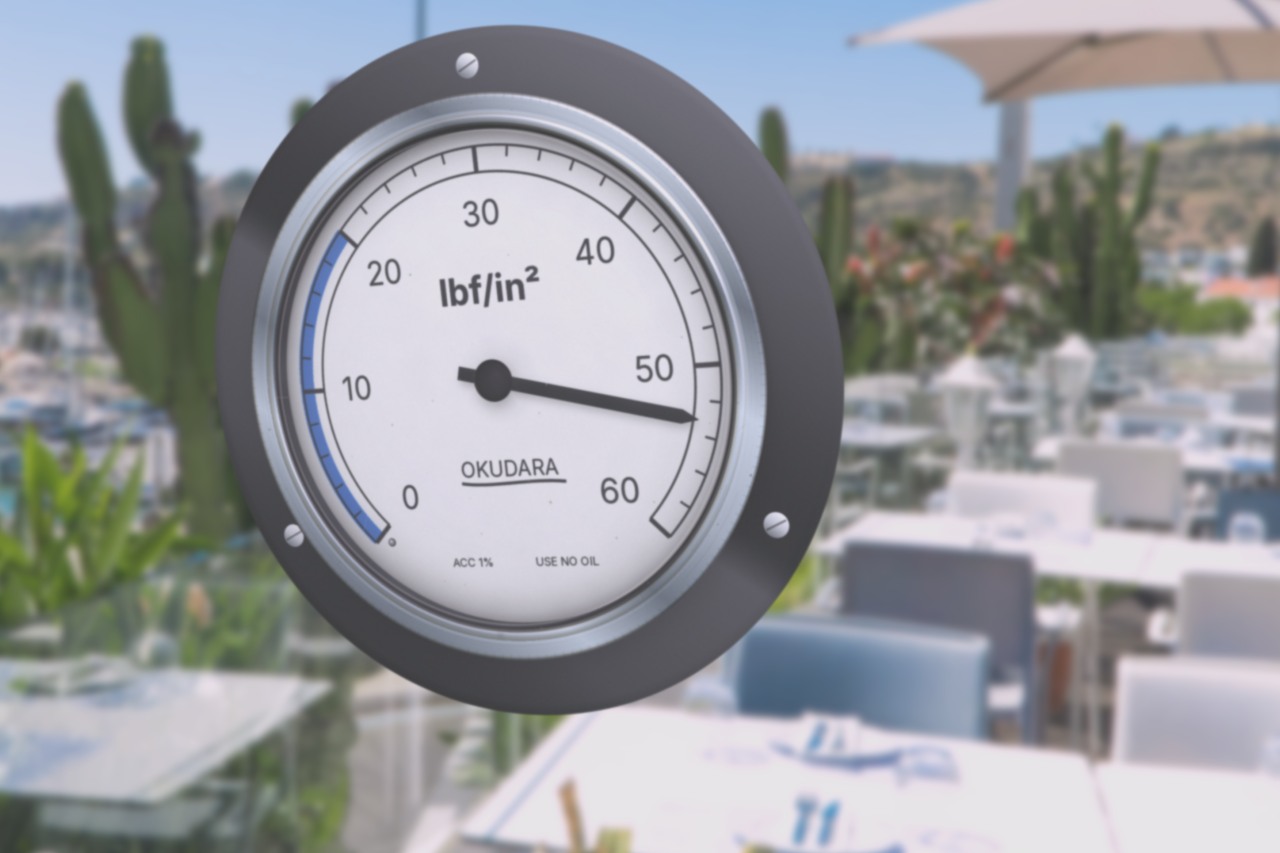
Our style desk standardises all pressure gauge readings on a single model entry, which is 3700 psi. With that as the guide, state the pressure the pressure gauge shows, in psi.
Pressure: 53 psi
